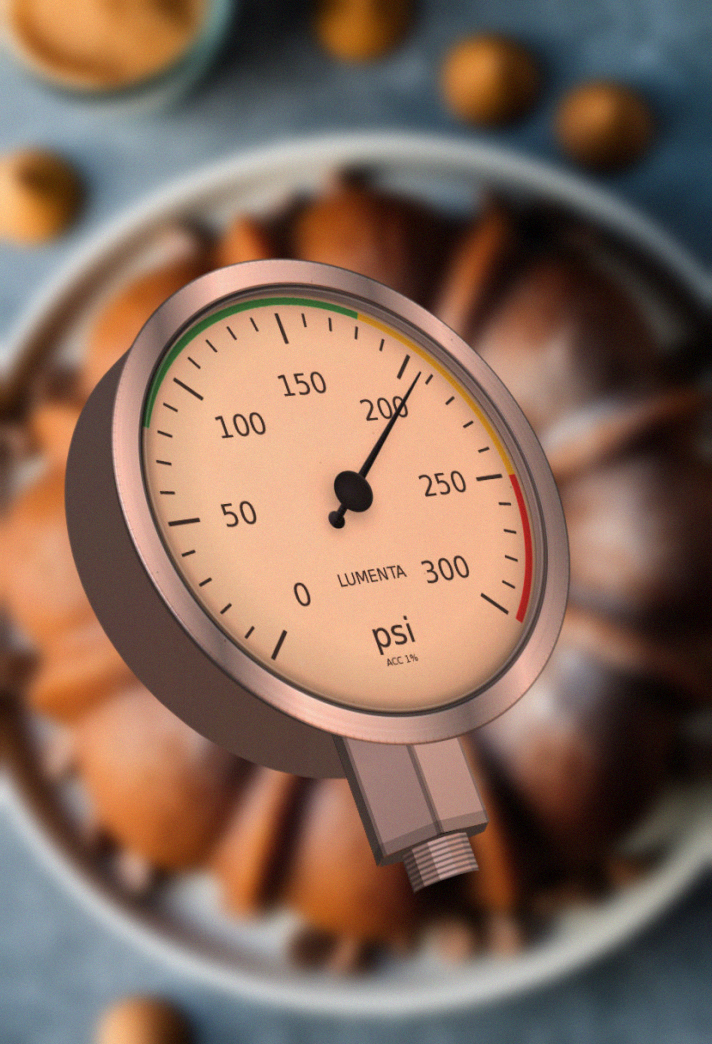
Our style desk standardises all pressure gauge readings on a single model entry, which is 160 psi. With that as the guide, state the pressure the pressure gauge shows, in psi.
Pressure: 205 psi
